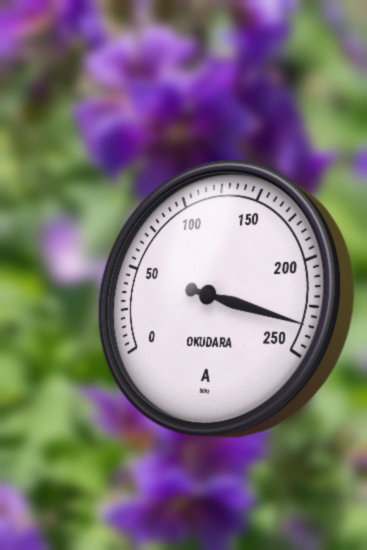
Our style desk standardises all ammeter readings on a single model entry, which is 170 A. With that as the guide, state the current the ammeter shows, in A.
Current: 235 A
